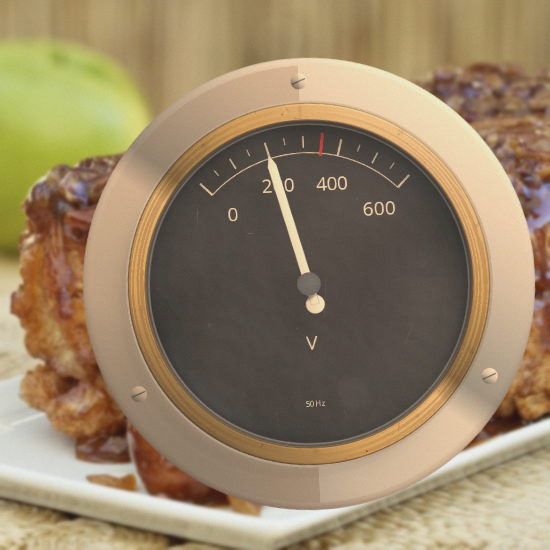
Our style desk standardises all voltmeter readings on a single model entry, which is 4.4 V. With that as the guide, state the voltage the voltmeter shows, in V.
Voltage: 200 V
